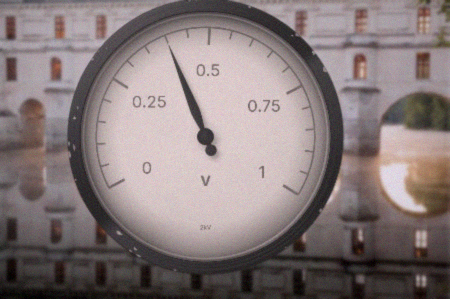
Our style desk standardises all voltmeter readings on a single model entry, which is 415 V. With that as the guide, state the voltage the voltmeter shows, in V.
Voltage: 0.4 V
